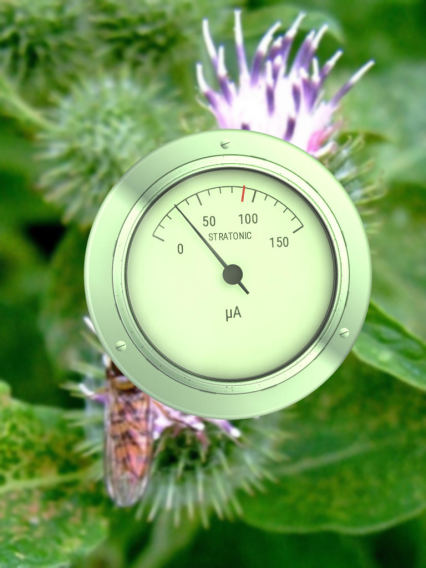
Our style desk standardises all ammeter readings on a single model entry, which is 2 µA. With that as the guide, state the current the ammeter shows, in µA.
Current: 30 µA
